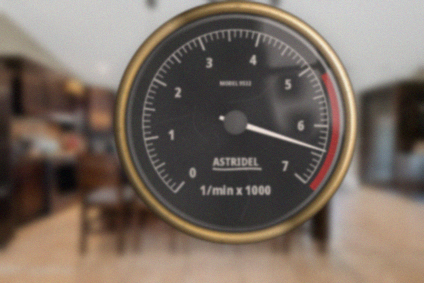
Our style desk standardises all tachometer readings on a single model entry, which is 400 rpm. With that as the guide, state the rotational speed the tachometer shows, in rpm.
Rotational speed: 6400 rpm
